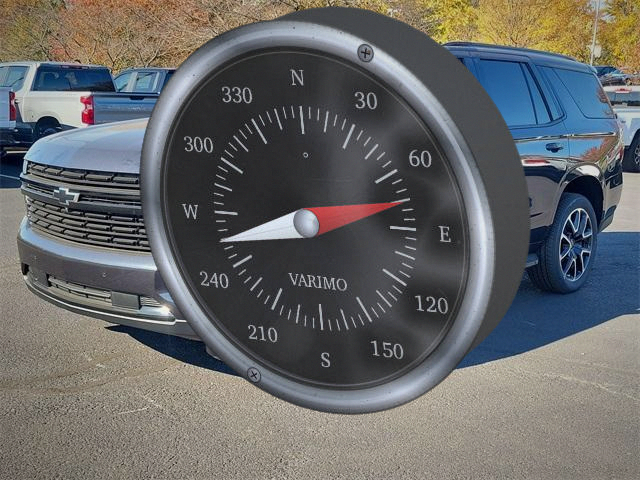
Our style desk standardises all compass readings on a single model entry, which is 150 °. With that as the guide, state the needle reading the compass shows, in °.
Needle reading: 75 °
